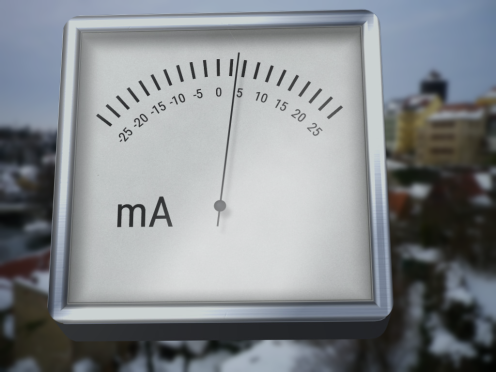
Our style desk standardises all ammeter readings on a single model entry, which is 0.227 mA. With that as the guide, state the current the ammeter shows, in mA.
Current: 3.75 mA
